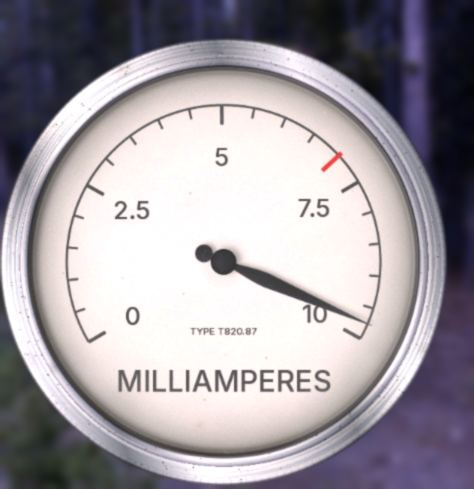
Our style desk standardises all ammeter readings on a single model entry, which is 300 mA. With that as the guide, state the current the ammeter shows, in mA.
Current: 9.75 mA
